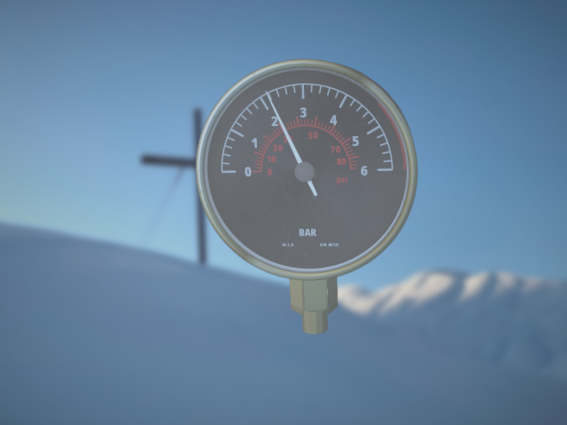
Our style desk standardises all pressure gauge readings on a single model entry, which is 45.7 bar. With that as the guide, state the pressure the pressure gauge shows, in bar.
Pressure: 2.2 bar
